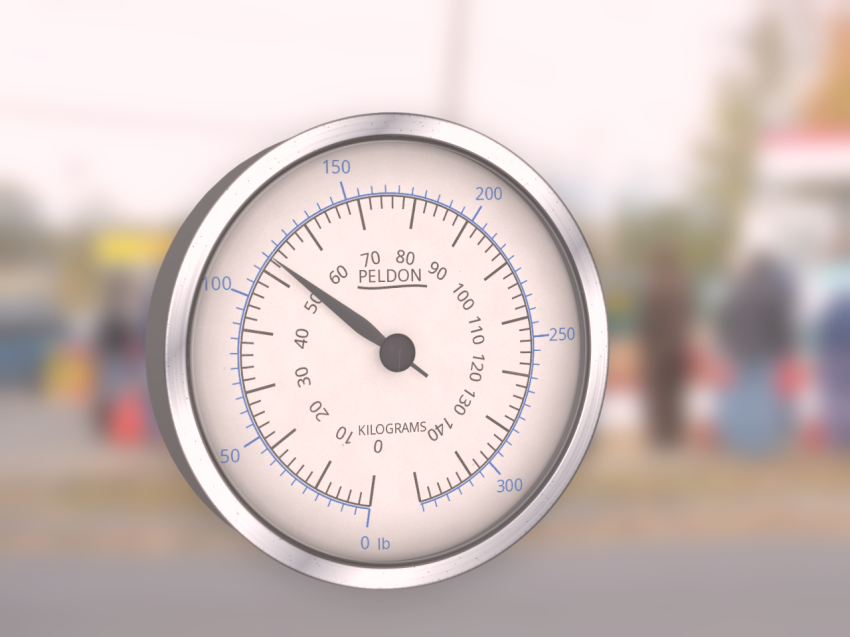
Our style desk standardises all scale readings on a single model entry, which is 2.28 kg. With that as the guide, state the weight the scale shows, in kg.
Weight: 52 kg
